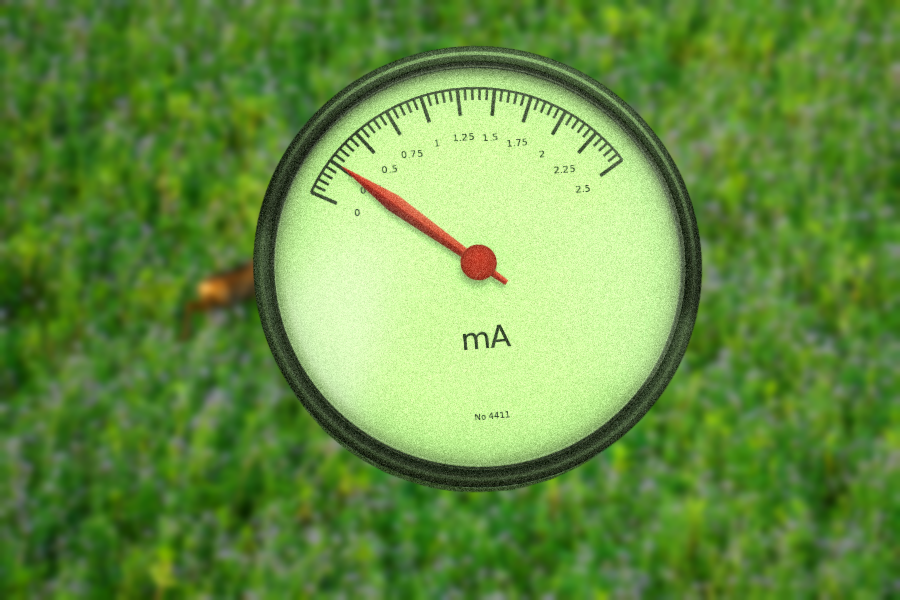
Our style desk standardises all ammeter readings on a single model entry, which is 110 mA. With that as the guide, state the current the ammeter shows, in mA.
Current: 0.25 mA
